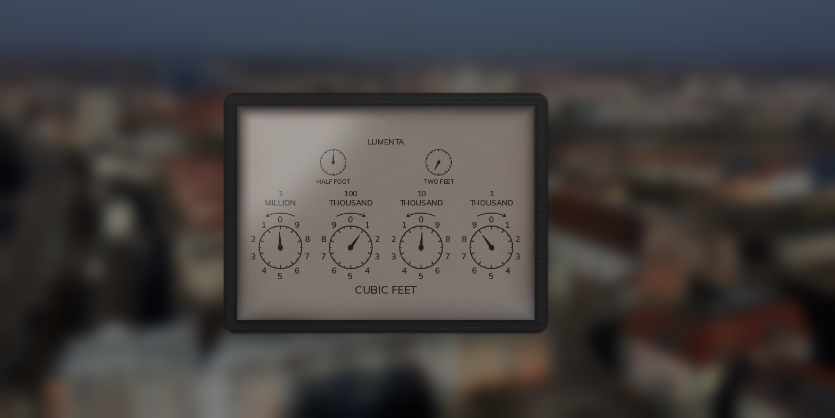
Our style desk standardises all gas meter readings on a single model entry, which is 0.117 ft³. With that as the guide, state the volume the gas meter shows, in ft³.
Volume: 9900 ft³
